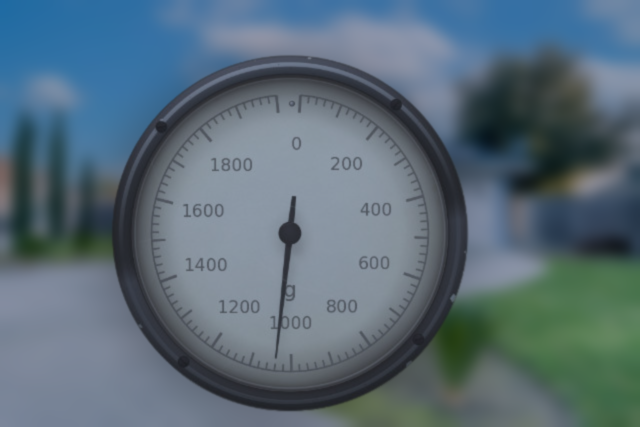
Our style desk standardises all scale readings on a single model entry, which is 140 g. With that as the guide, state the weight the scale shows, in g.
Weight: 1040 g
